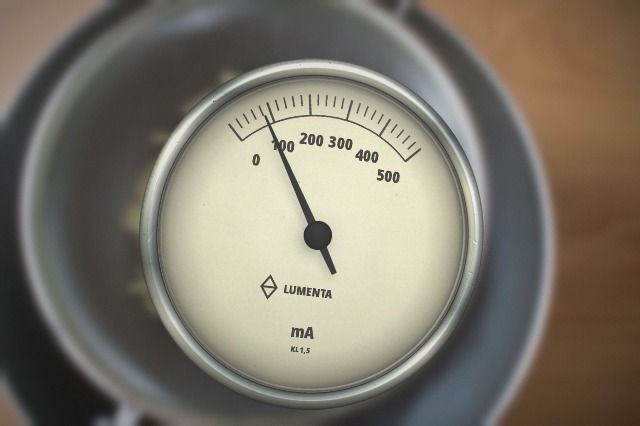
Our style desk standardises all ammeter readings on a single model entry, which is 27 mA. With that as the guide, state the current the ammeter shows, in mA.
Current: 80 mA
